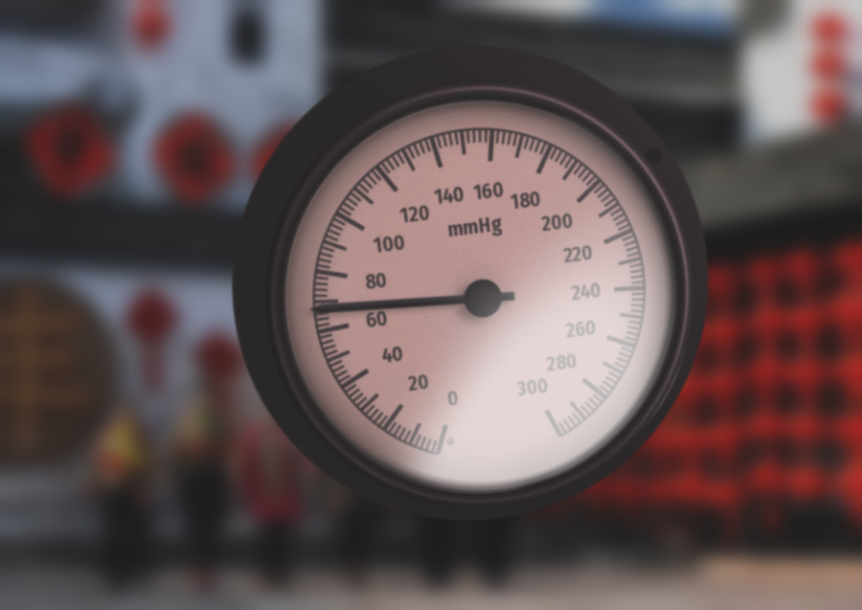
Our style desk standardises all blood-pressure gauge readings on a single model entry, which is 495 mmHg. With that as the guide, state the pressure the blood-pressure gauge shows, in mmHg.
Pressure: 68 mmHg
